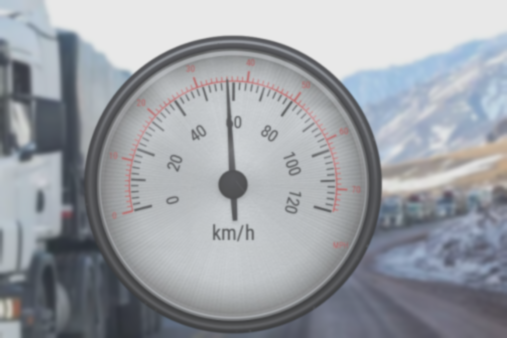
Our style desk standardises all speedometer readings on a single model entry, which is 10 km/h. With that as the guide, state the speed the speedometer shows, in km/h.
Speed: 58 km/h
